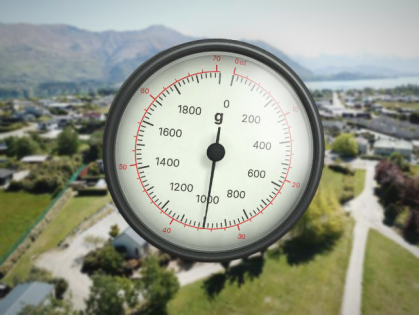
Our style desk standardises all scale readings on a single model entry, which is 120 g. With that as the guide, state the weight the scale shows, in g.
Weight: 1000 g
